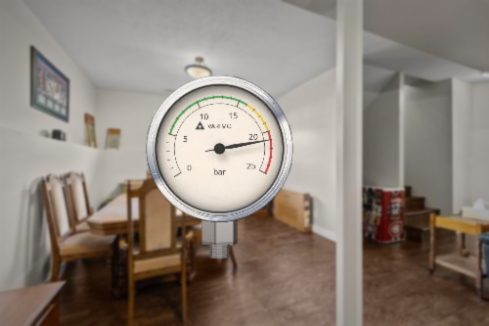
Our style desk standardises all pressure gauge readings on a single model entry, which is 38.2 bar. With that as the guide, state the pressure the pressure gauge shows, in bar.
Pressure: 21 bar
